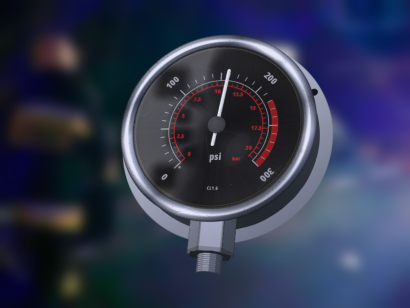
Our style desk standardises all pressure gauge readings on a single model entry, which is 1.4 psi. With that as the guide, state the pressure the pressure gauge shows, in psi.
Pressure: 160 psi
